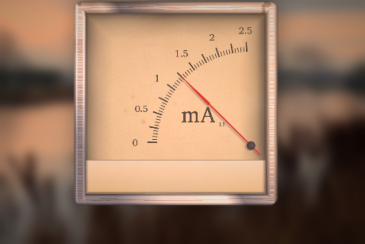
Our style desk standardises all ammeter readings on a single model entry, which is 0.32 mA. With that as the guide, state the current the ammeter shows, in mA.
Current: 1.25 mA
